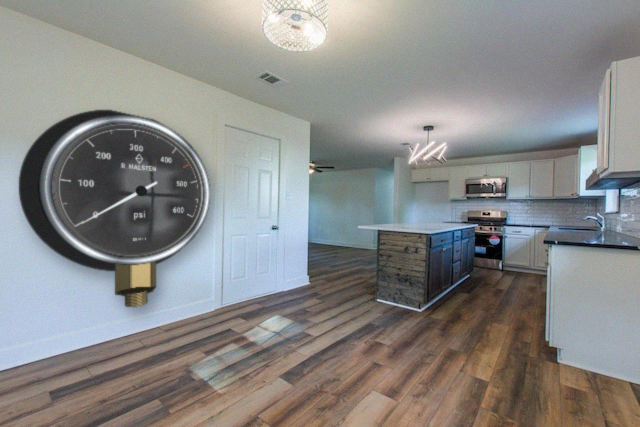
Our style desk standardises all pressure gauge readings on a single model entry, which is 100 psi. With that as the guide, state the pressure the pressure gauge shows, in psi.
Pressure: 0 psi
